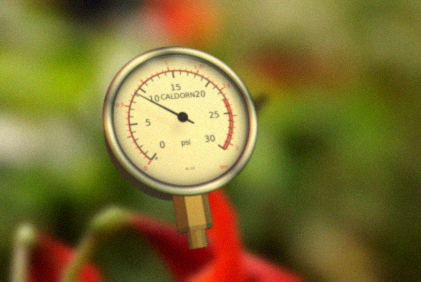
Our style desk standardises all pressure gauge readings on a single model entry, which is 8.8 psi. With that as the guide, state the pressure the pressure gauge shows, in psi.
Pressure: 9 psi
